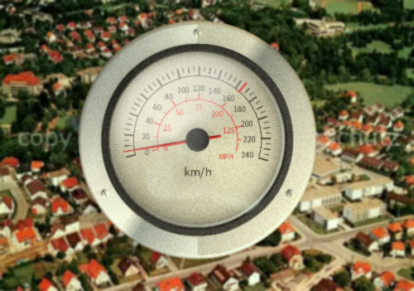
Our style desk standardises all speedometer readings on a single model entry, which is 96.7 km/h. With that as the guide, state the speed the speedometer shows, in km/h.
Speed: 5 km/h
